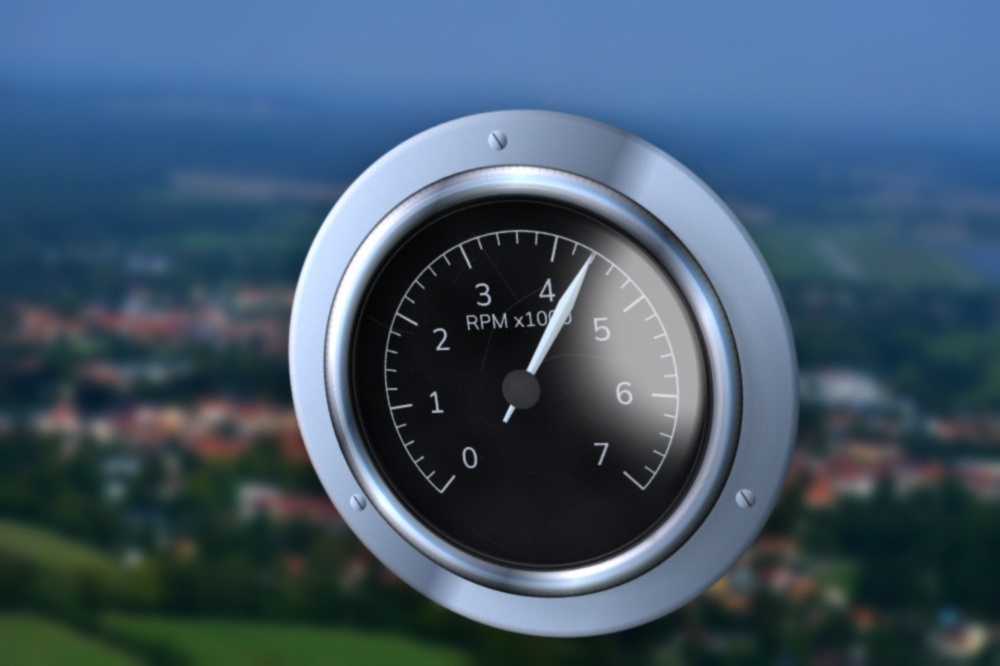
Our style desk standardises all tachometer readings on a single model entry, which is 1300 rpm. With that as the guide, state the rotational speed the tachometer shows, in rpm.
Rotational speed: 4400 rpm
